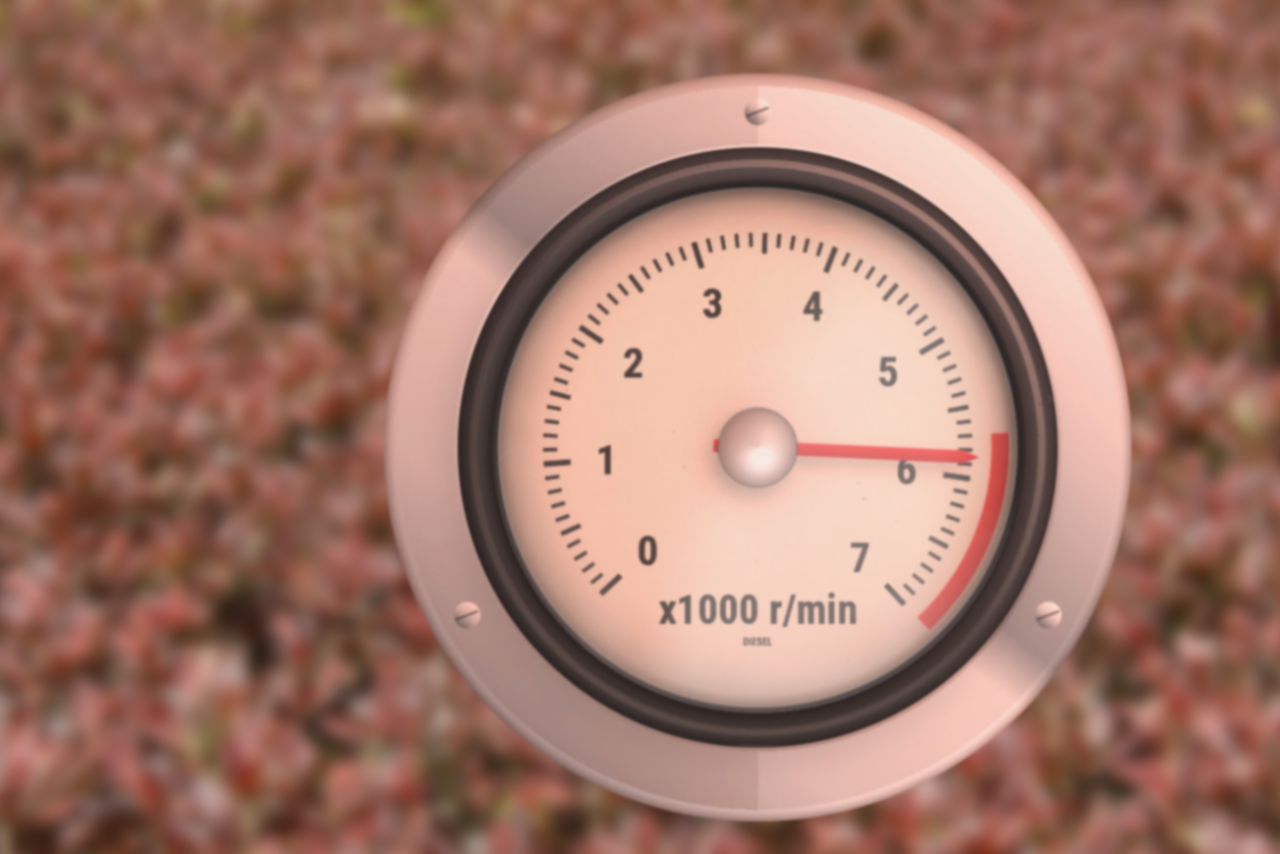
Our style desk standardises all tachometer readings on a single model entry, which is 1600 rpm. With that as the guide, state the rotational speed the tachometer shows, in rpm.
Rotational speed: 5850 rpm
